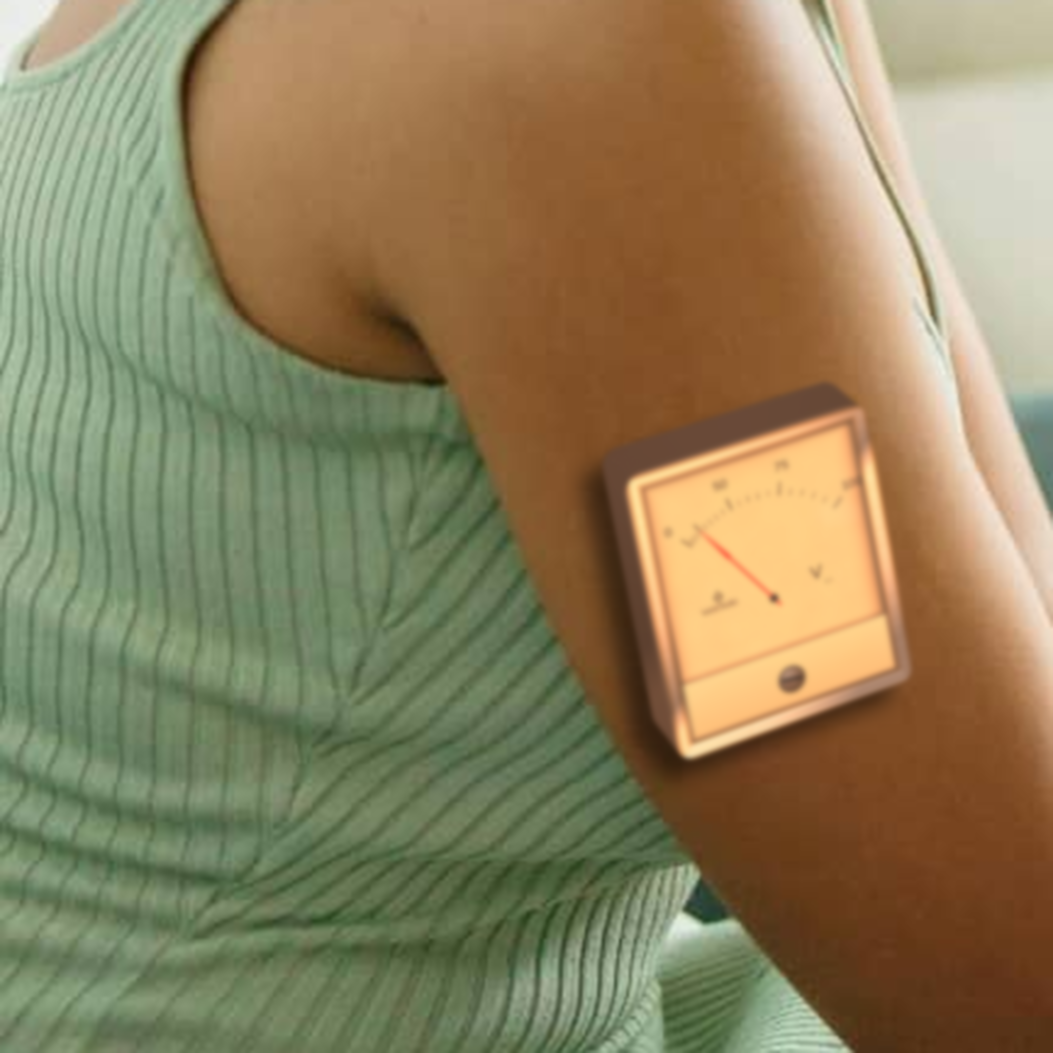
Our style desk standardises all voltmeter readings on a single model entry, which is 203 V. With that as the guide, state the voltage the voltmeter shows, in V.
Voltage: 25 V
